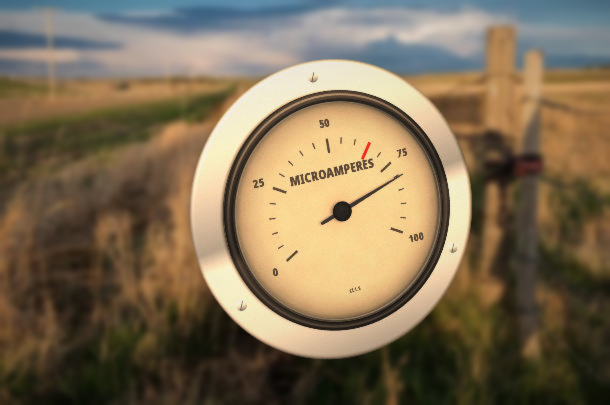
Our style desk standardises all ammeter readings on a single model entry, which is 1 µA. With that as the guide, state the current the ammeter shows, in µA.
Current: 80 µA
